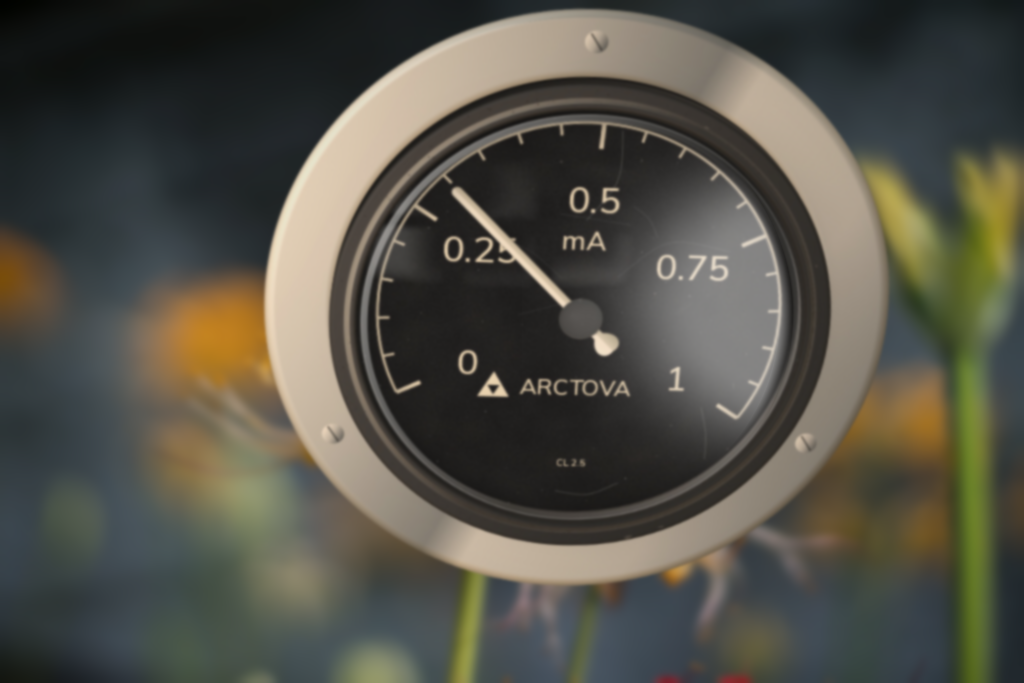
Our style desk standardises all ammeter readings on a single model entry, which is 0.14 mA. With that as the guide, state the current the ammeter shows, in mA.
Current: 0.3 mA
